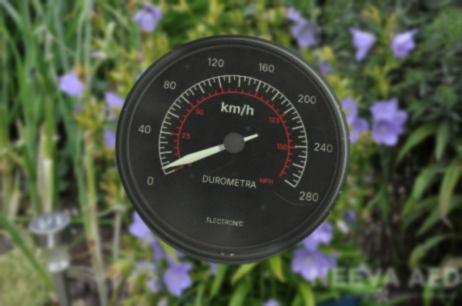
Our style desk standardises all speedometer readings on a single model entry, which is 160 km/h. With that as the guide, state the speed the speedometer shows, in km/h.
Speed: 5 km/h
